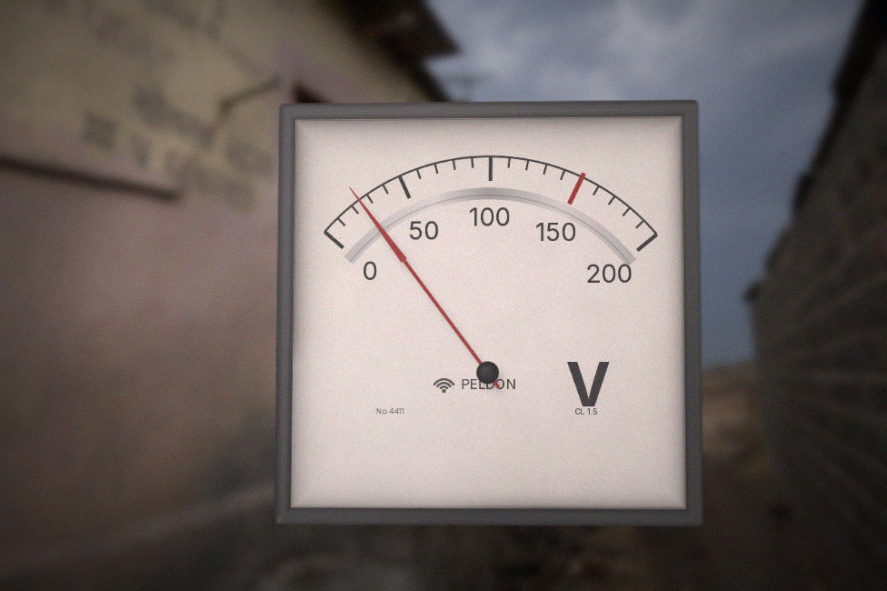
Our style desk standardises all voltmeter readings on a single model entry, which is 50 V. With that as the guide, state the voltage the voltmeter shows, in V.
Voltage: 25 V
